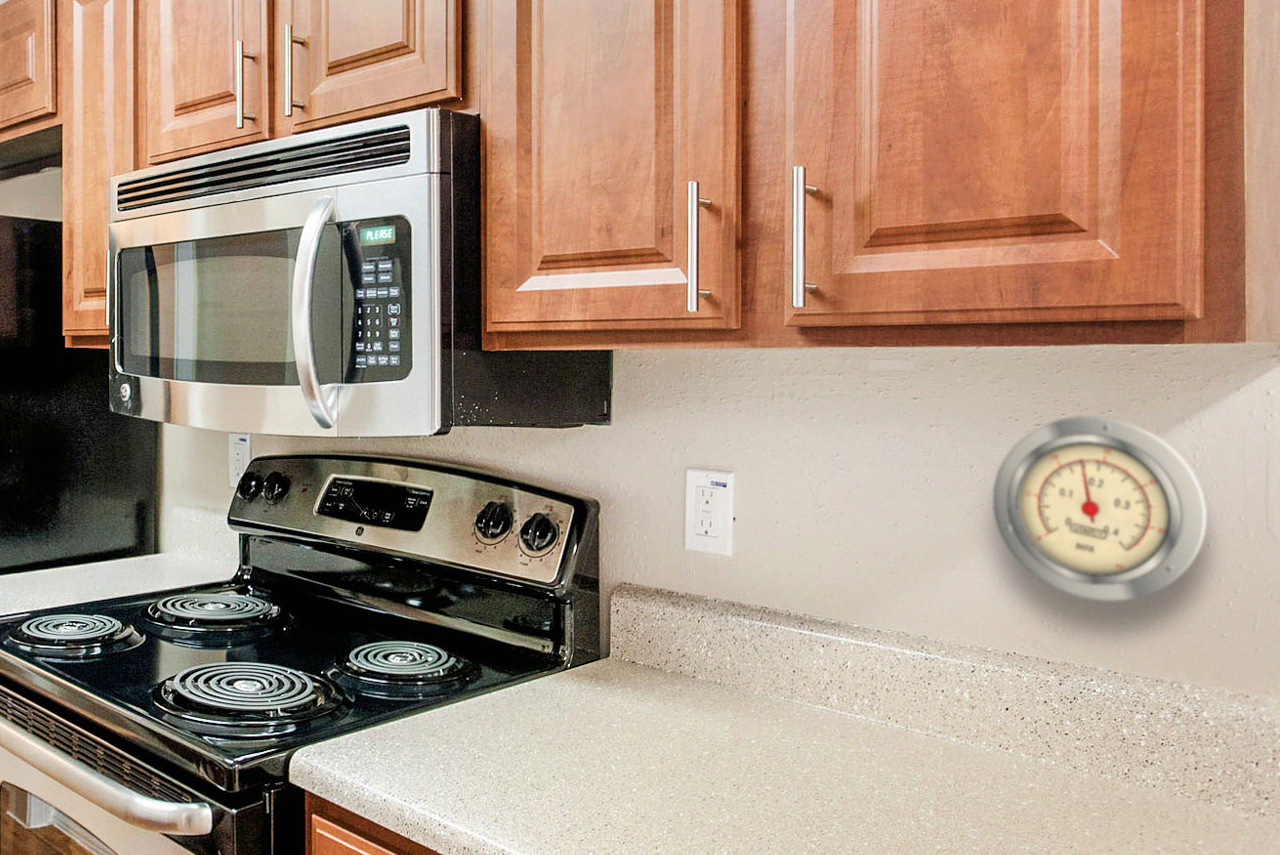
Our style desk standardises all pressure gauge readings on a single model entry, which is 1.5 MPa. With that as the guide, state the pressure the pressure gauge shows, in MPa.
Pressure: 0.175 MPa
